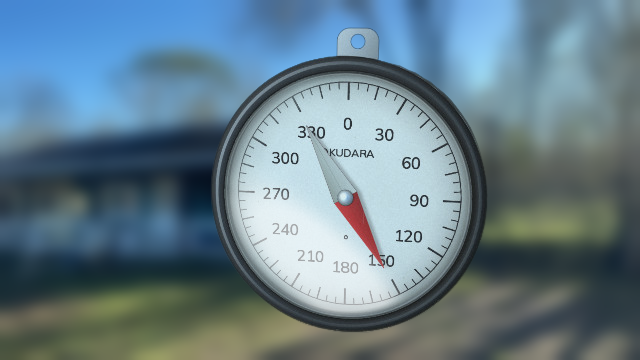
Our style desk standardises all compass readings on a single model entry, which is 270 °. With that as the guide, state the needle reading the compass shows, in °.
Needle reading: 150 °
